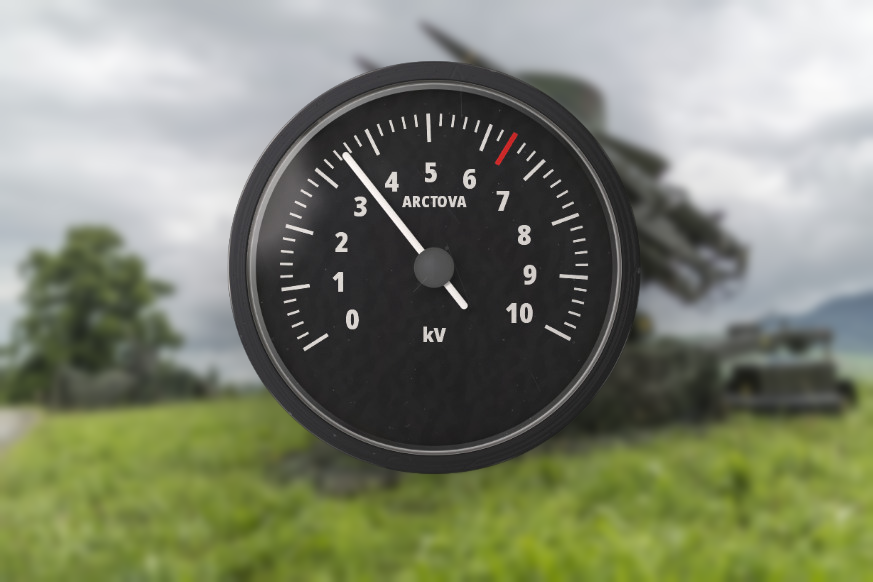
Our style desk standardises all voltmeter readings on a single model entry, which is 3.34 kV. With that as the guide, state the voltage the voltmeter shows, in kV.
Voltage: 3.5 kV
